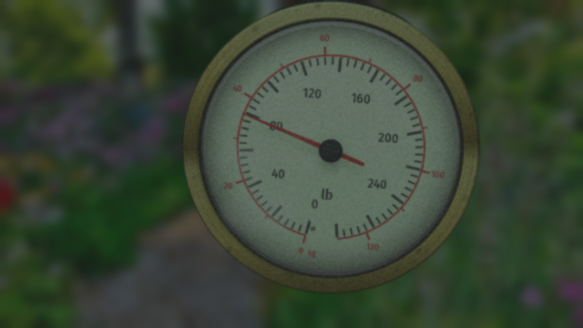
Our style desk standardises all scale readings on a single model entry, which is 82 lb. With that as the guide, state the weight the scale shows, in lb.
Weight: 80 lb
